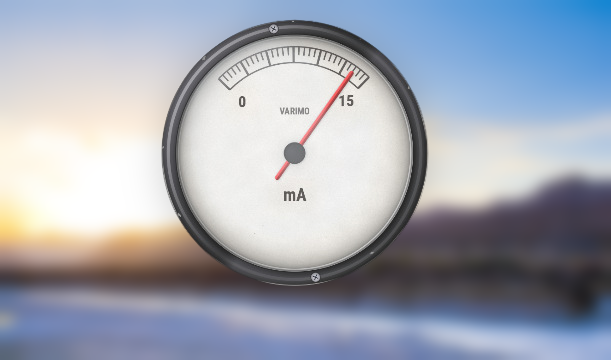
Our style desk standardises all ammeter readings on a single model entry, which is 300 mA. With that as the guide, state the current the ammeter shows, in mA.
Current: 13.5 mA
